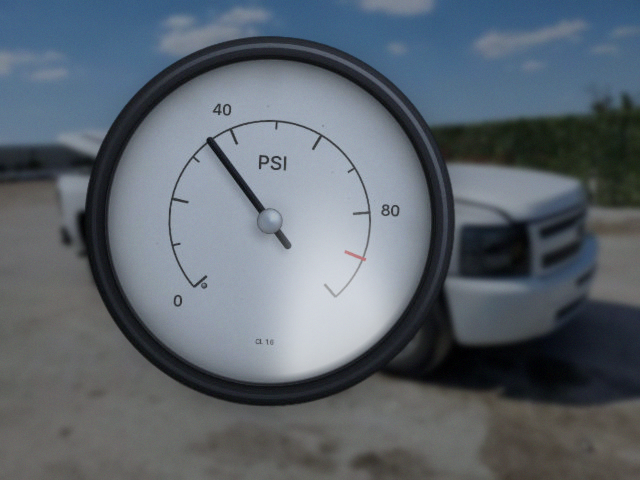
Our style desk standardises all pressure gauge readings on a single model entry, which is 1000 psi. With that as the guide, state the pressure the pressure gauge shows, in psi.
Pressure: 35 psi
